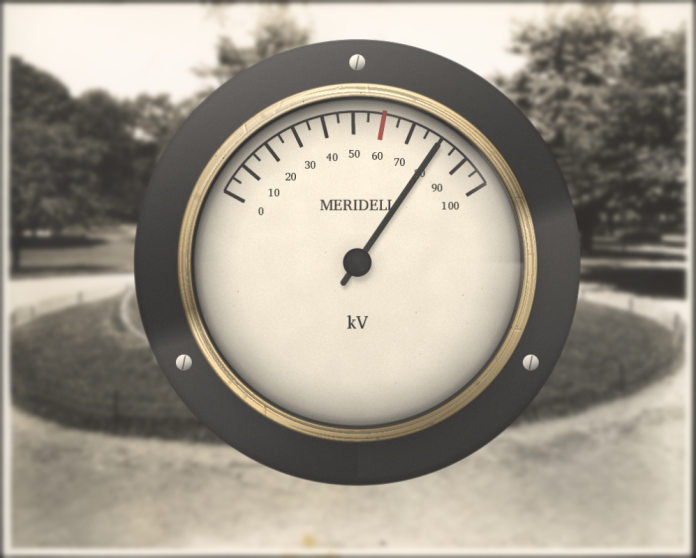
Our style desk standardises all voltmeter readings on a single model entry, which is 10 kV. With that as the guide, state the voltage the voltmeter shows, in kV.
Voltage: 80 kV
